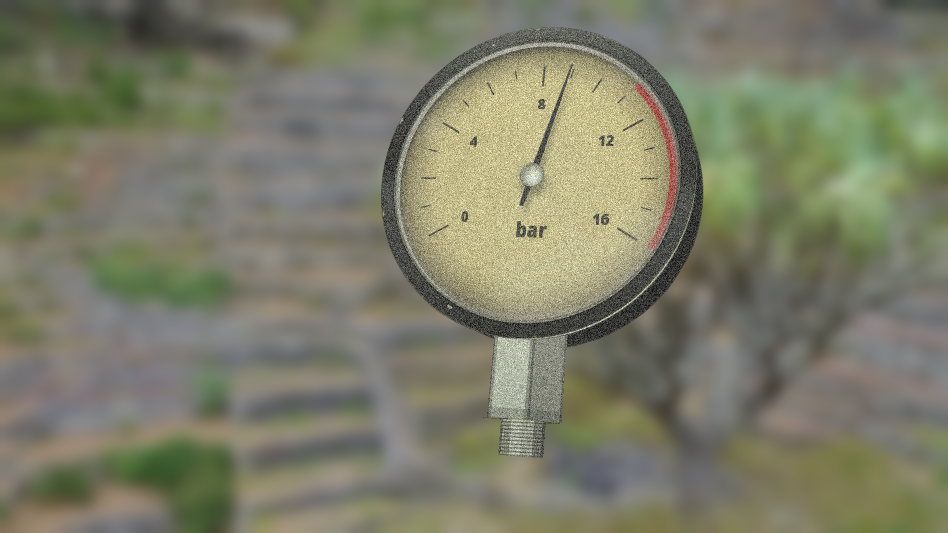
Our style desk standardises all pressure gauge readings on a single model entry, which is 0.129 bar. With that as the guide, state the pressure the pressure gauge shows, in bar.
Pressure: 9 bar
